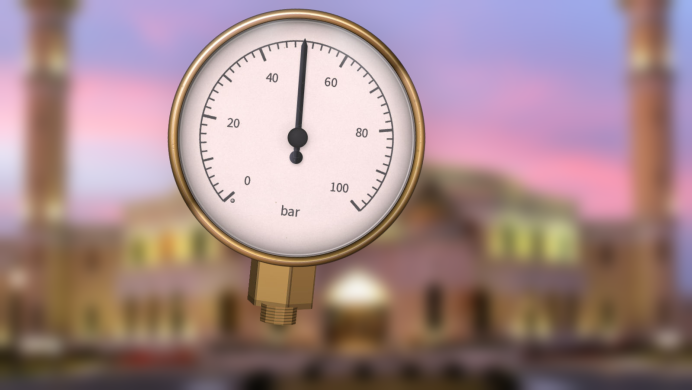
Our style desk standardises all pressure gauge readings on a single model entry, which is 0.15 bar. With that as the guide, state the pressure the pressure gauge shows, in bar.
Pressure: 50 bar
